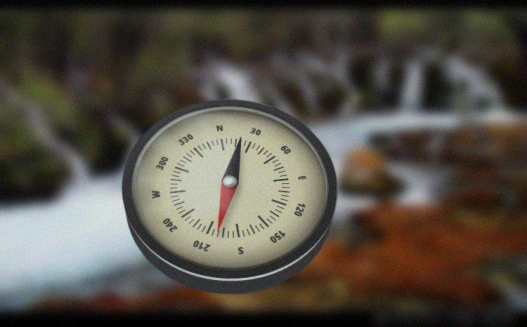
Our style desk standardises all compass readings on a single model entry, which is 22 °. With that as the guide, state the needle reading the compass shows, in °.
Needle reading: 200 °
